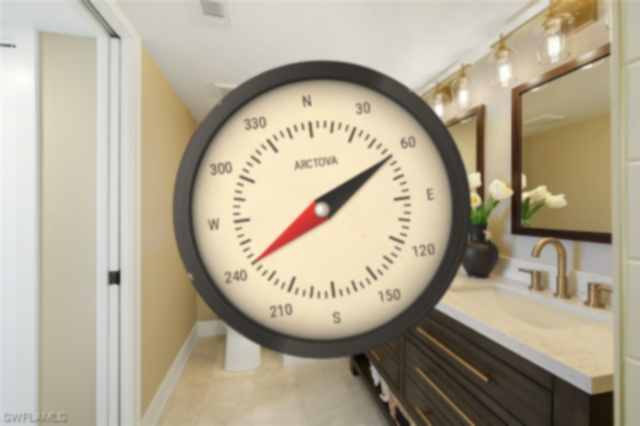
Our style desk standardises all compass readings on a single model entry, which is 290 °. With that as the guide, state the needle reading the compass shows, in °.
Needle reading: 240 °
